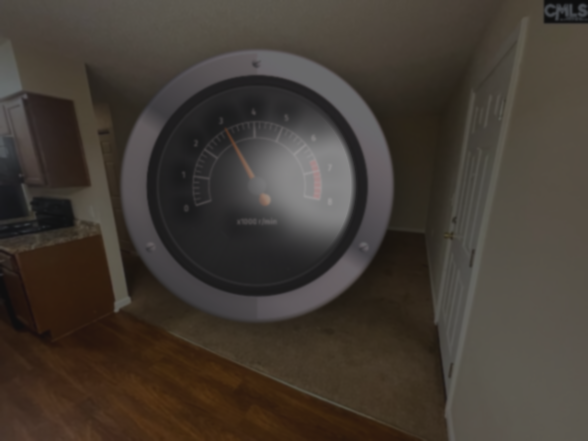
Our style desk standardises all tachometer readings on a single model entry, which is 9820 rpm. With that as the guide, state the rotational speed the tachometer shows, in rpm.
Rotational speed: 3000 rpm
